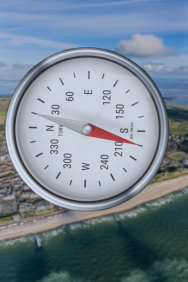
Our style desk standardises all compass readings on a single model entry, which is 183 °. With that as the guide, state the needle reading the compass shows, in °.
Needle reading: 195 °
